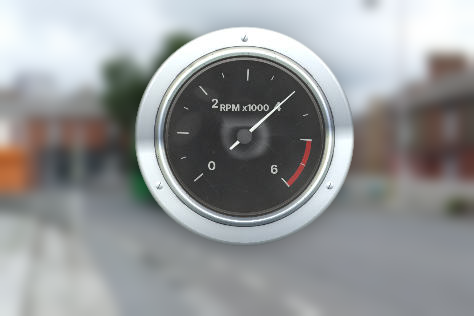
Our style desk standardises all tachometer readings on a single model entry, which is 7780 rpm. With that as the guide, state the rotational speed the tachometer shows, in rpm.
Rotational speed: 4000 rpm
